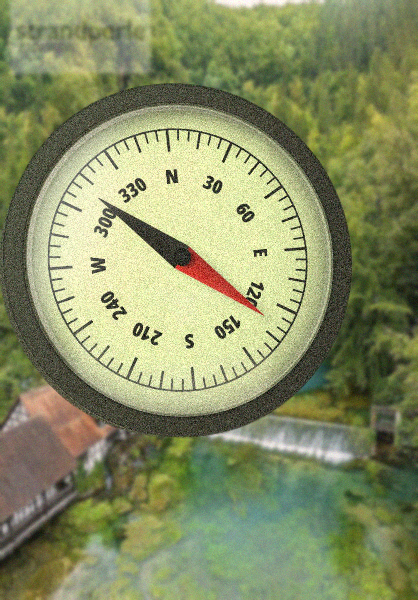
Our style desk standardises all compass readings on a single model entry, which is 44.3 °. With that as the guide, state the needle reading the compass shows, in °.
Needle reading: 130 °
